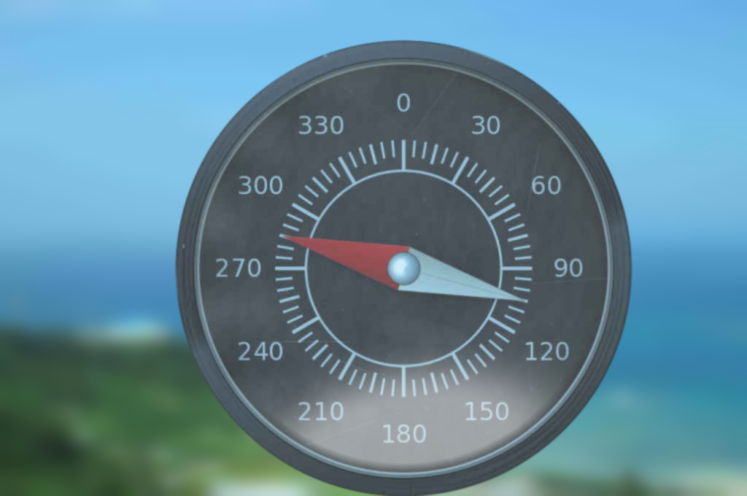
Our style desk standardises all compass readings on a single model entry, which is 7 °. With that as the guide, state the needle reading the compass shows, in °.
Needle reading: 285 °
